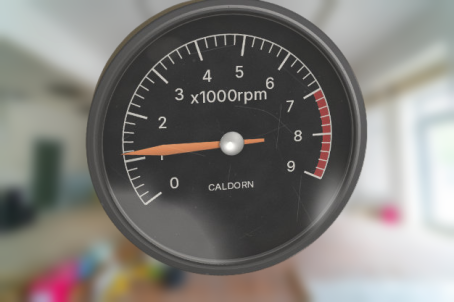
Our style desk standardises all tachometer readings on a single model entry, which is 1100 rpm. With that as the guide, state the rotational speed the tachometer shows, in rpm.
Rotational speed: 1200 rpm
